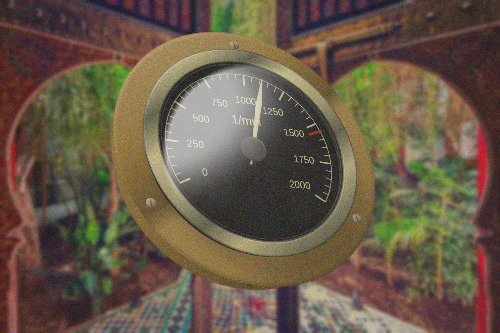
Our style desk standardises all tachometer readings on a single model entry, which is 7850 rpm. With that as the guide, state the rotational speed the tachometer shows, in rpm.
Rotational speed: 1100 rpm
